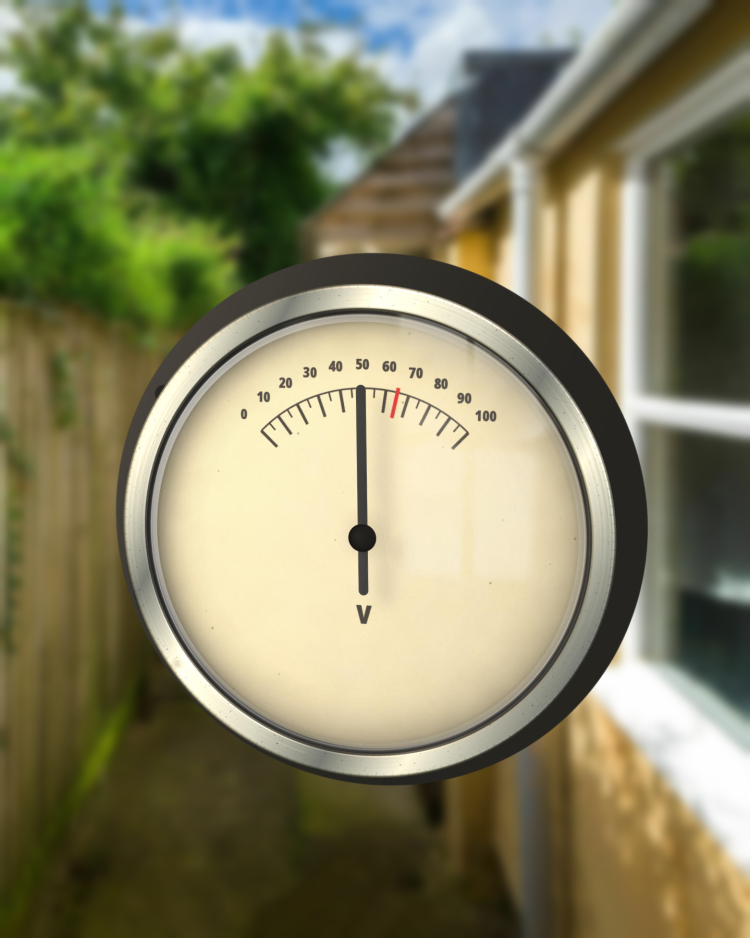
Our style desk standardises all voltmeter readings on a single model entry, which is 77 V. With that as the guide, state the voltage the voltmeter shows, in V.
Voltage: 50 V
